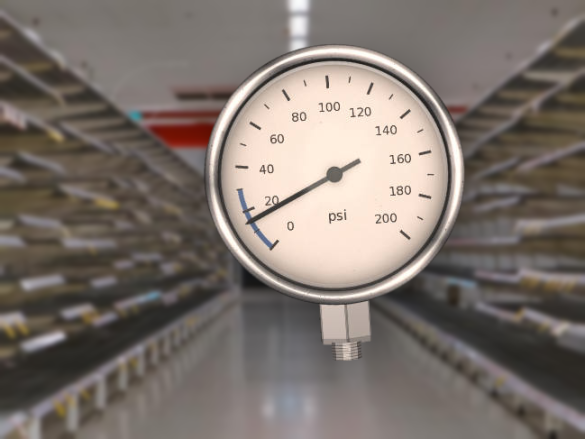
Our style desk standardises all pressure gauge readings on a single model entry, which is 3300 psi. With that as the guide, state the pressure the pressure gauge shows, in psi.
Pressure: 15 psi
